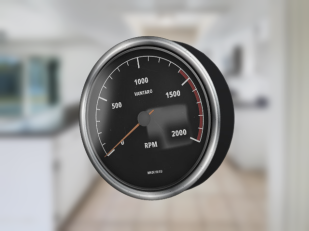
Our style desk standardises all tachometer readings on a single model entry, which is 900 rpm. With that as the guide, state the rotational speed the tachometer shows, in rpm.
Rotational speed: 0 rpm
